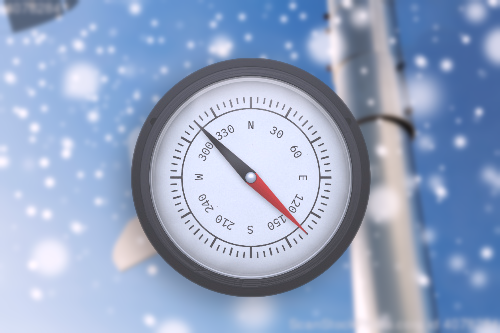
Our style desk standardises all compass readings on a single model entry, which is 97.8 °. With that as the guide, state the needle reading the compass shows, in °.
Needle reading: 135 °
